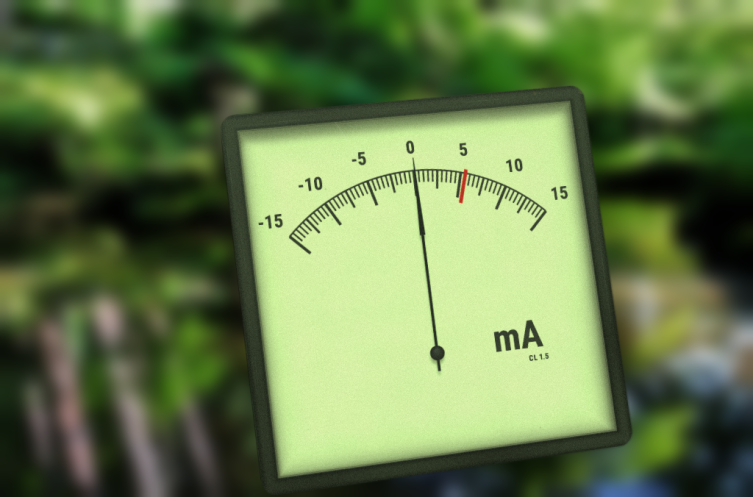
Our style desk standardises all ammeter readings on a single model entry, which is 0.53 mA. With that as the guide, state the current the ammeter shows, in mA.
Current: 0 mA
